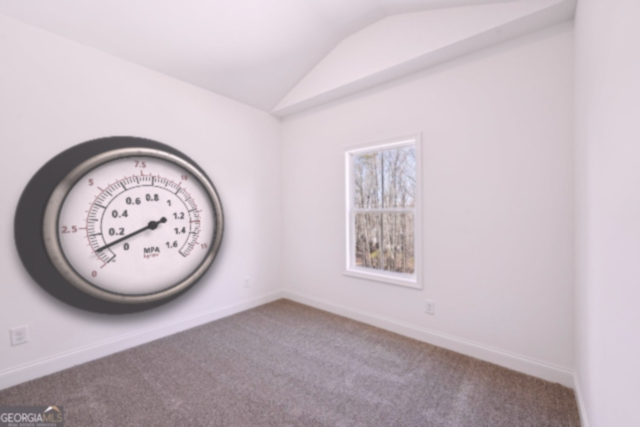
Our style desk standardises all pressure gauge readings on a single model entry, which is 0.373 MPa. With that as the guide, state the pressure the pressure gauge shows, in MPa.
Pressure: 0.1 MPa
